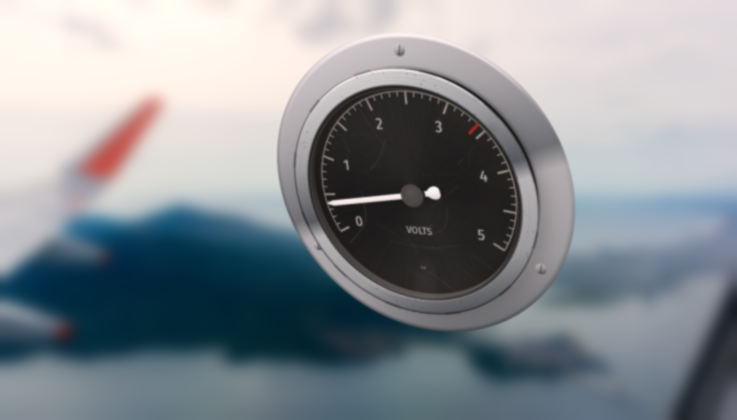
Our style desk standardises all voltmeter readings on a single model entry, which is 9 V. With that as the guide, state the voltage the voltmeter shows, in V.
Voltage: 0.4 V
